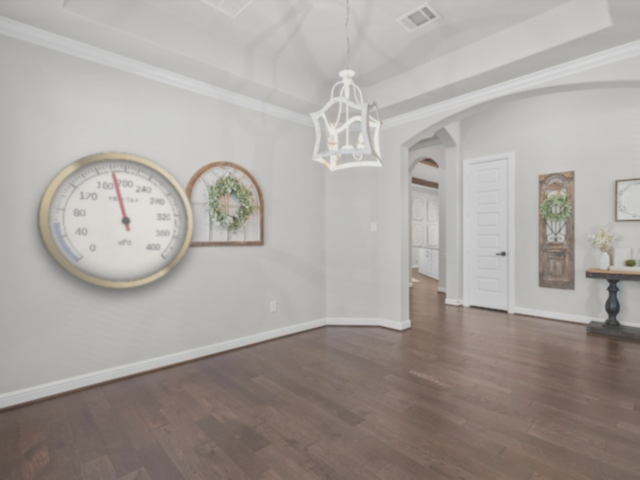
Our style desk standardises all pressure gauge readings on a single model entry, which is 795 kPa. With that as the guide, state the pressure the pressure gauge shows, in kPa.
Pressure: 180 kPa
